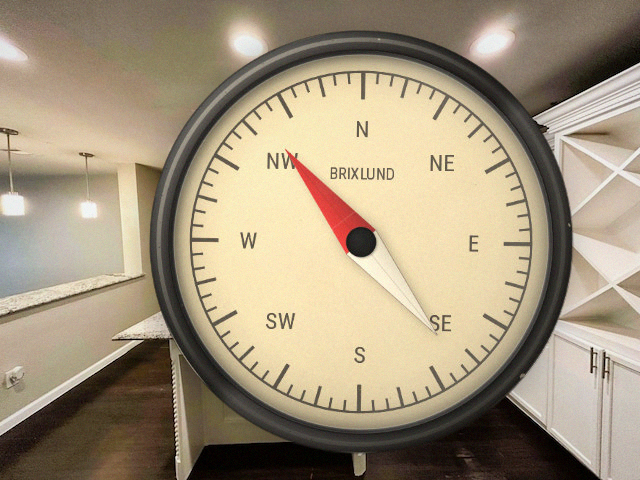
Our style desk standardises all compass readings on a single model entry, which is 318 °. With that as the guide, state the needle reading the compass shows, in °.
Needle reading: 320 °
